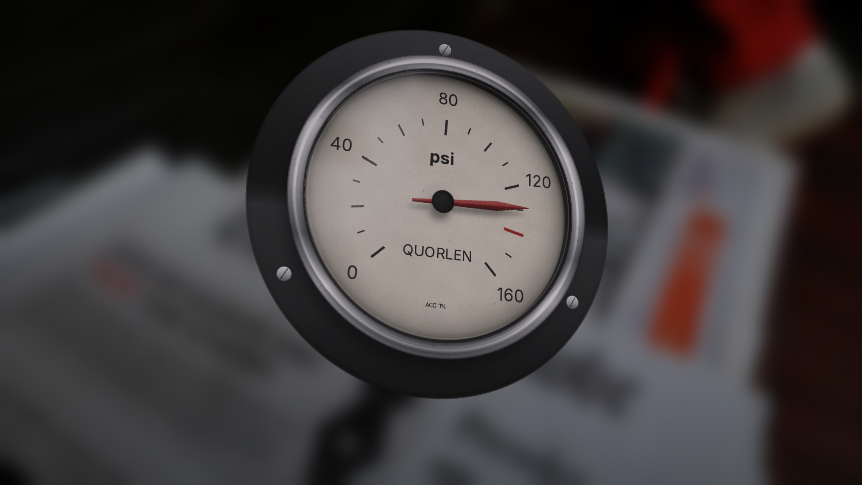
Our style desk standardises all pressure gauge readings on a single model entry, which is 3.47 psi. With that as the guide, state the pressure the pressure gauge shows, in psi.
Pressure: 130 psi
